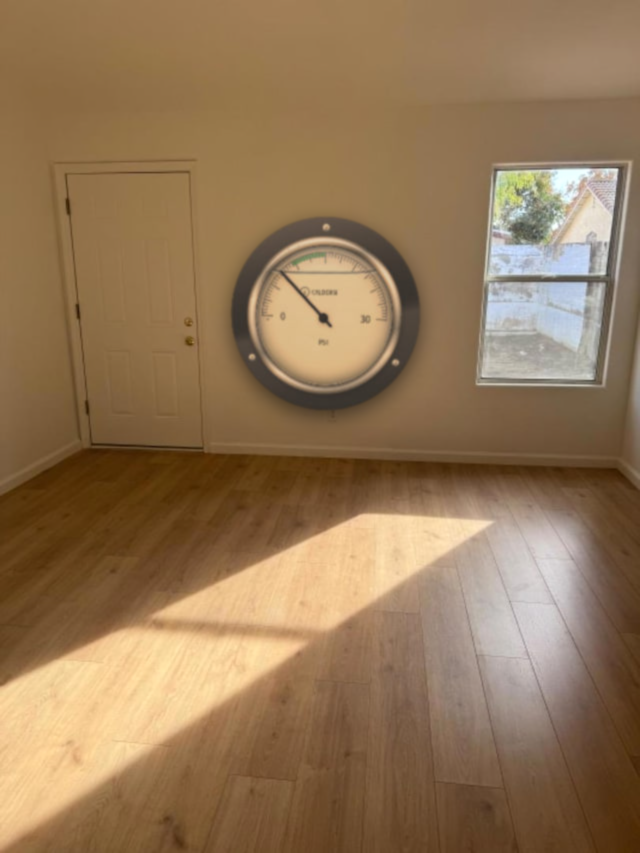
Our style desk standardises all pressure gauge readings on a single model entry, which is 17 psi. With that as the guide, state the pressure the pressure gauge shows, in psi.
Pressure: 7.5 psi
